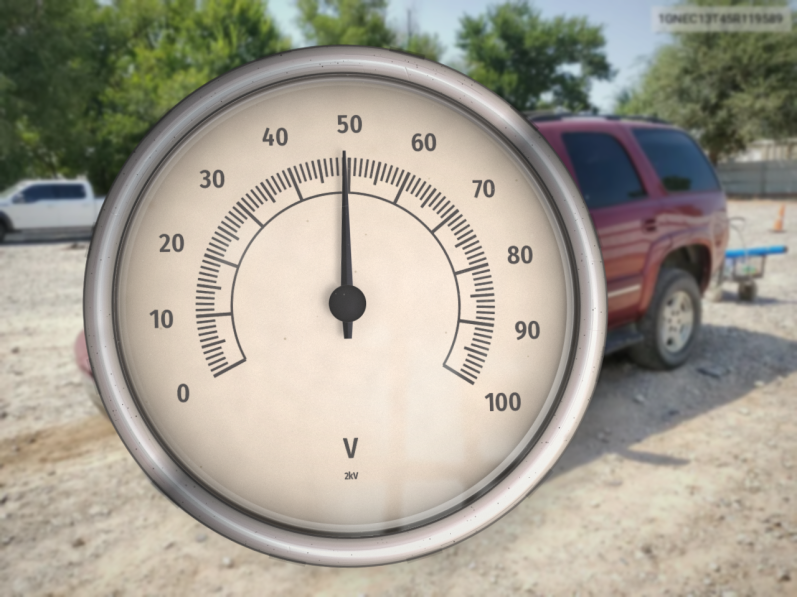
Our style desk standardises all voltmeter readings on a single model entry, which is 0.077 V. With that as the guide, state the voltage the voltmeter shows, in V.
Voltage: 49 V
